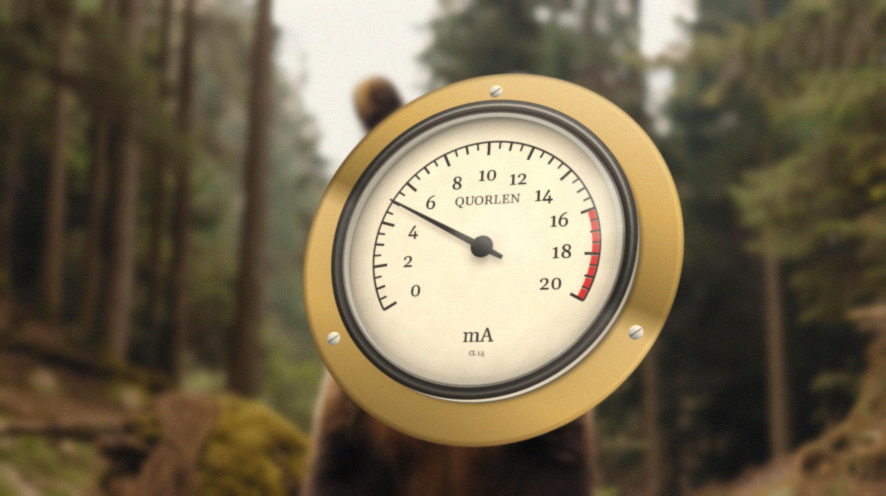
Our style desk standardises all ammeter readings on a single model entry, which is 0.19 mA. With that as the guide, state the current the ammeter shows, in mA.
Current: 5 mA
